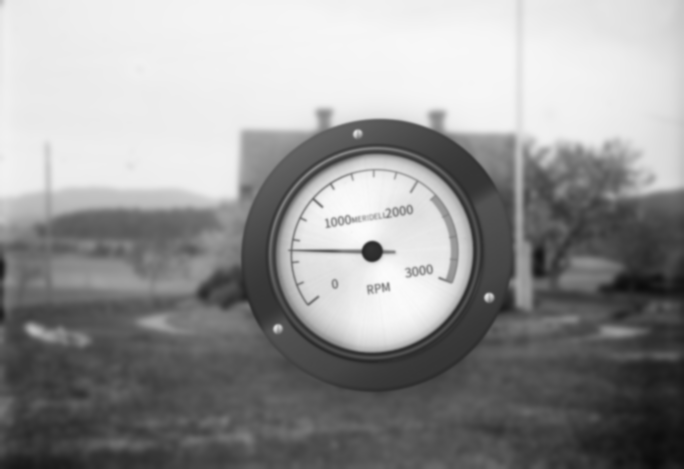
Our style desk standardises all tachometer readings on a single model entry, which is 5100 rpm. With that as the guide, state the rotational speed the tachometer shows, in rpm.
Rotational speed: 500 rpm
